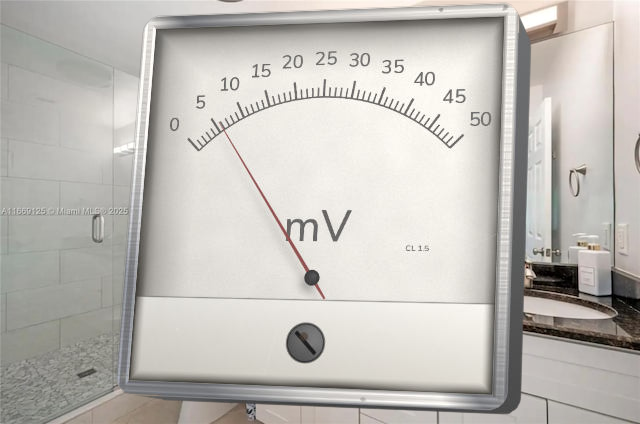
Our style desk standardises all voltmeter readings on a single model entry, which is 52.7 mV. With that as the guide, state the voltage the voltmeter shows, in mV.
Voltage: 6 mV
